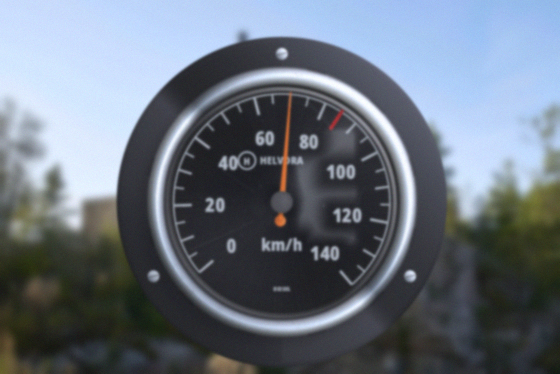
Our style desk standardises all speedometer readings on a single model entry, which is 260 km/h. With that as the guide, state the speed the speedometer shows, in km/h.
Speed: 70 km/h
